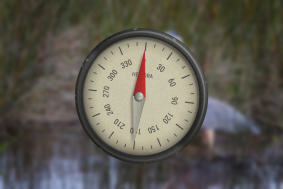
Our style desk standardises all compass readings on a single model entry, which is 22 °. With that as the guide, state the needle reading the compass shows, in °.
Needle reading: 0 °
